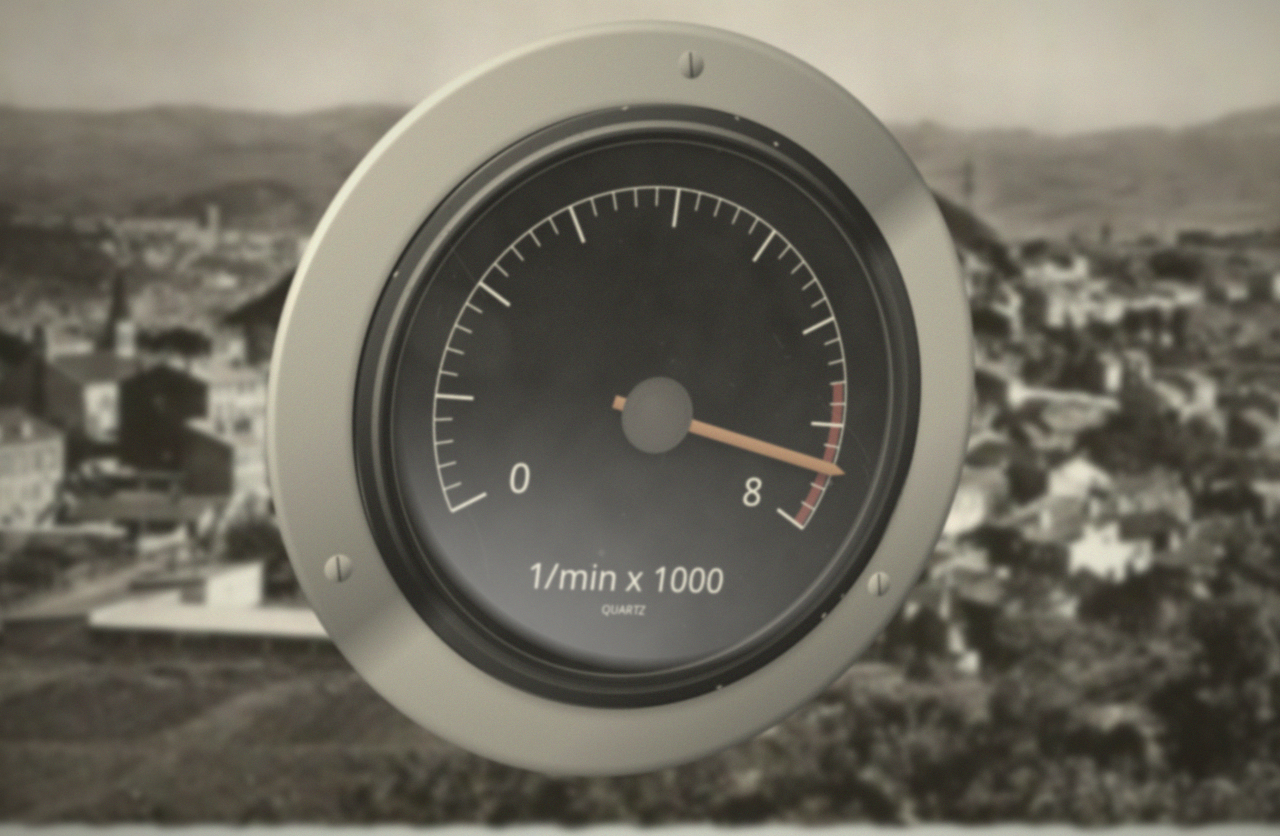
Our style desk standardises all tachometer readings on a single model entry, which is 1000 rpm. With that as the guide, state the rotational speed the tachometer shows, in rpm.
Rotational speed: 7400 rpm
